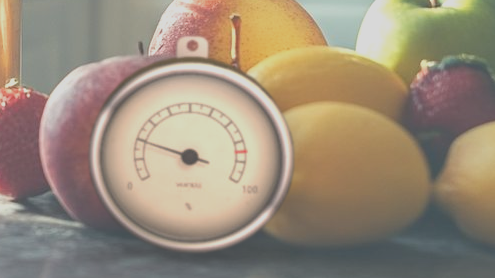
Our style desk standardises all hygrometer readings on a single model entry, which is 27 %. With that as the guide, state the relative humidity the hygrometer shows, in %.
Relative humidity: 20 %
